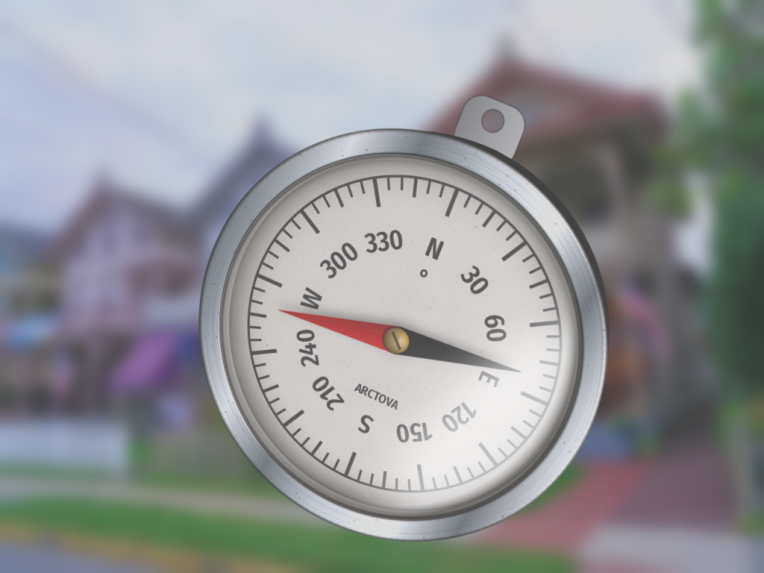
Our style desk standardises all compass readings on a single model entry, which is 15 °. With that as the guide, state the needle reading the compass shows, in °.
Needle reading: 260 °
